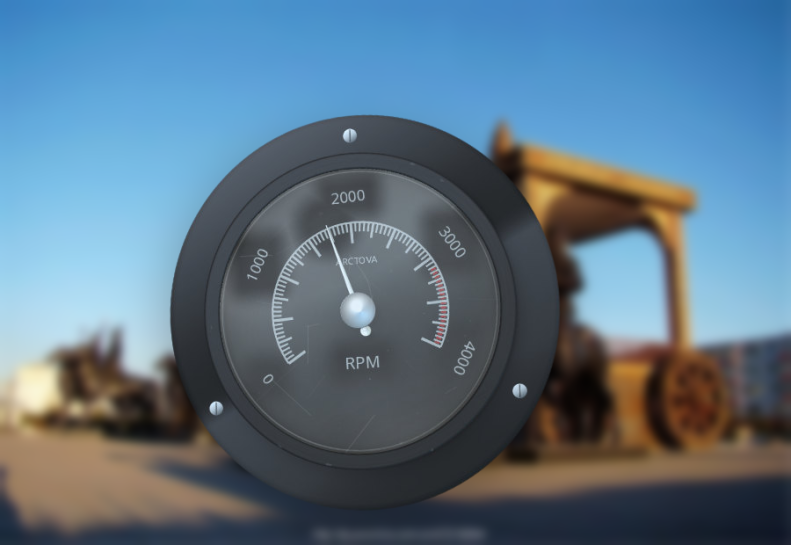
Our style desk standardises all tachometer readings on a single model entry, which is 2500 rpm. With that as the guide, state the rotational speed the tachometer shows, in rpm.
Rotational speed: 1750 rpm
